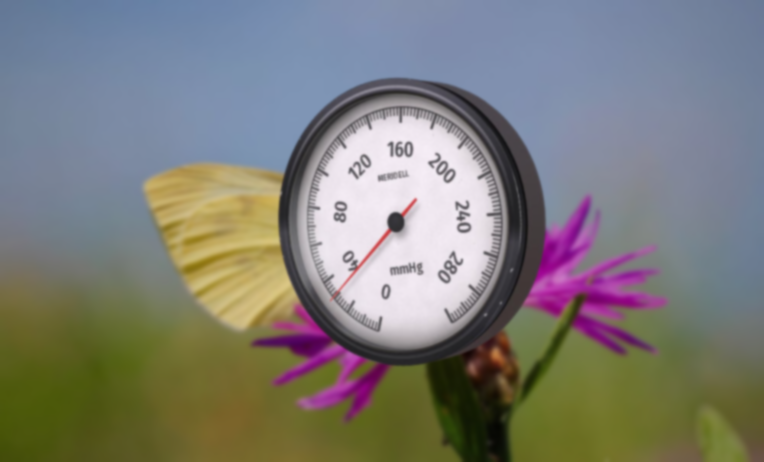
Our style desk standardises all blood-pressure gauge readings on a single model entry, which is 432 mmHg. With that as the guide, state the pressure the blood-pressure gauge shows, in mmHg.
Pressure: 30 mmHg
